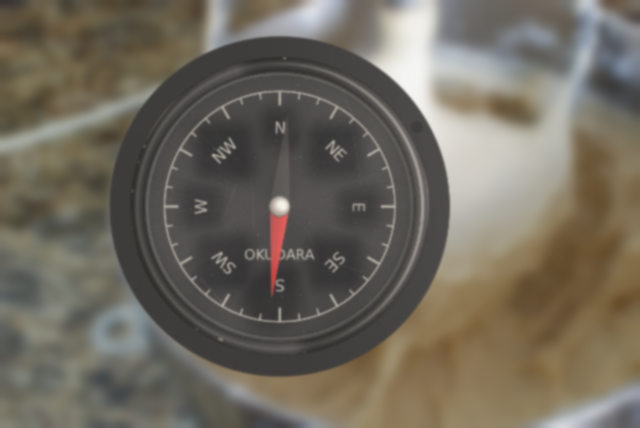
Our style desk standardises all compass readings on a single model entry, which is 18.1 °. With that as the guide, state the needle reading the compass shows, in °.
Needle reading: 185 °
